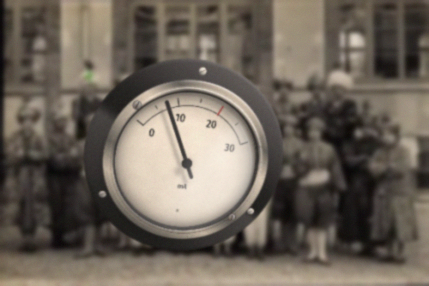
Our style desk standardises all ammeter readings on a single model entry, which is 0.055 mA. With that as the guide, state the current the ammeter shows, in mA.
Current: 7.5 mA
